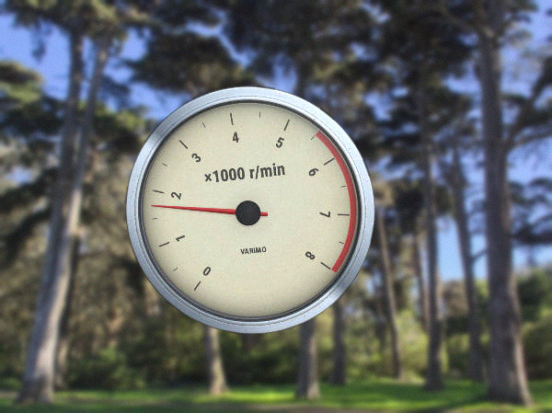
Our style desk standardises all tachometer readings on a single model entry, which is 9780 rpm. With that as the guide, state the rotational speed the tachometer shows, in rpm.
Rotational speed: 1750 rpm
